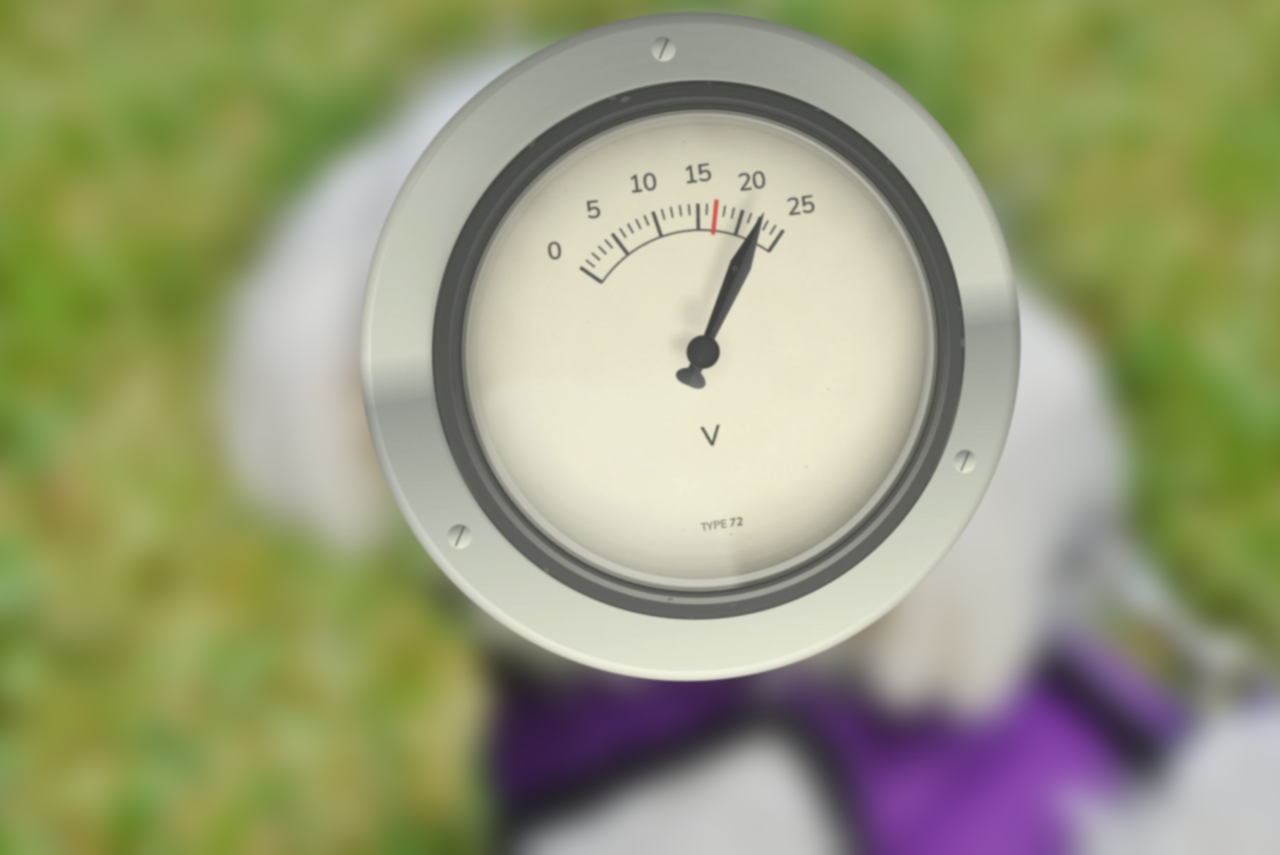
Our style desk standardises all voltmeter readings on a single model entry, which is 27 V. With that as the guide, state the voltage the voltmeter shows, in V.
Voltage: 22 V
